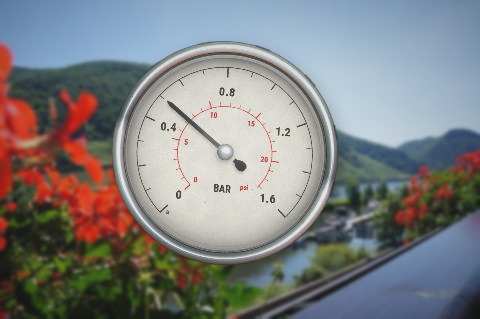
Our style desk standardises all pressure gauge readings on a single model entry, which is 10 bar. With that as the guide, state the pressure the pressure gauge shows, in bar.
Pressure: 0.5 bar
